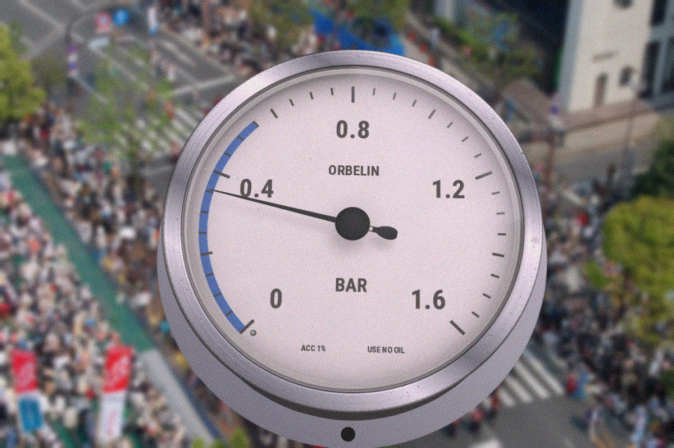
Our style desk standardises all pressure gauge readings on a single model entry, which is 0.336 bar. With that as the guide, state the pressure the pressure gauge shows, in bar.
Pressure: 0.35 bar
